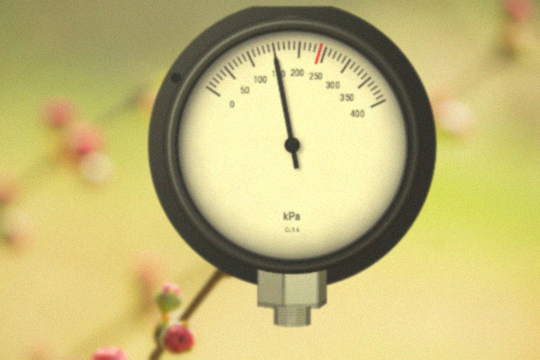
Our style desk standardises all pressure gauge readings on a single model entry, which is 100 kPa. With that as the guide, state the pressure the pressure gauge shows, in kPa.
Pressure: 150 kPa
